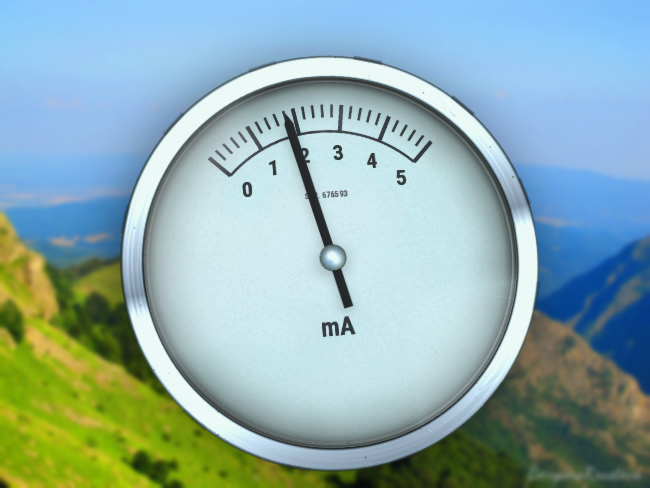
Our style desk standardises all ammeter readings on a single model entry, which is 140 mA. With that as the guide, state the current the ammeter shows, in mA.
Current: 1.8 mA
